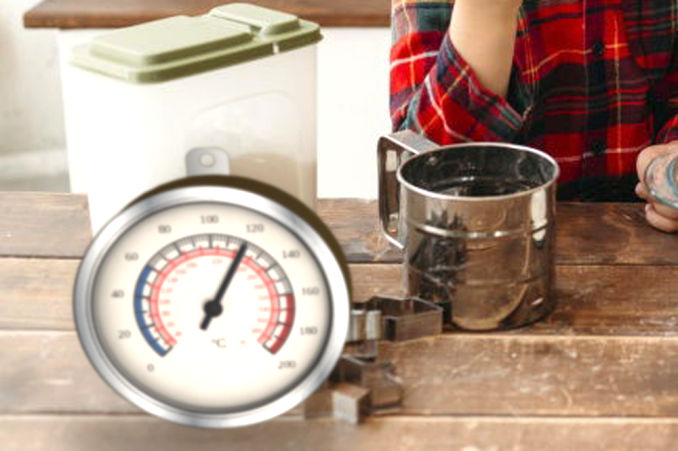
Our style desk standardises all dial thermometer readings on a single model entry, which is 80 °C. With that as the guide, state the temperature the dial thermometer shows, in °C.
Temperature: 120 °C
